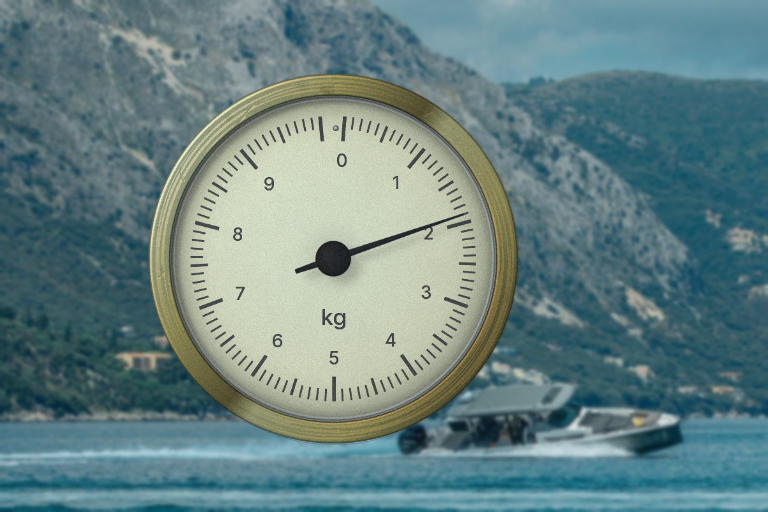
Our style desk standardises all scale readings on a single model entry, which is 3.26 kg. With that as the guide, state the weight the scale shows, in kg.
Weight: 1.9 kg
